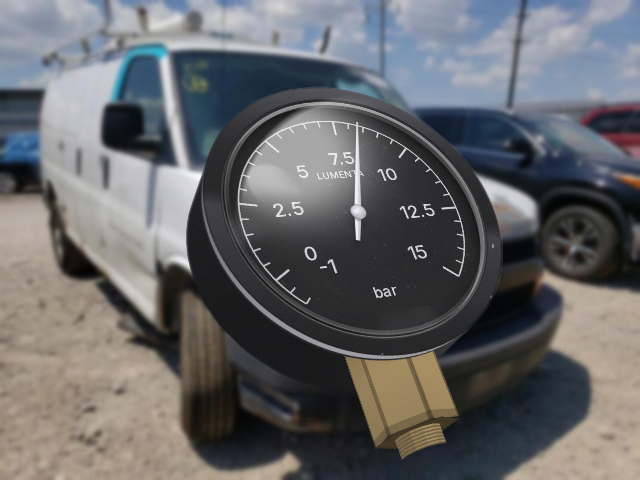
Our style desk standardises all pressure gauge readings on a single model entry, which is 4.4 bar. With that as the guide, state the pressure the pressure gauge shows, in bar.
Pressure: 8.25 bar
